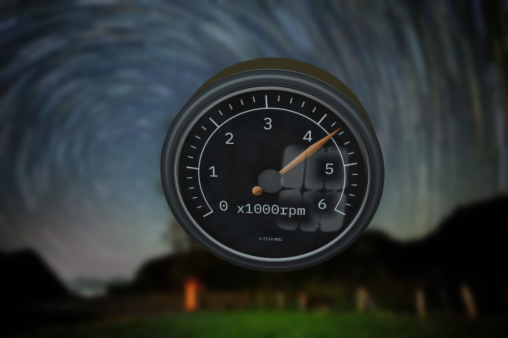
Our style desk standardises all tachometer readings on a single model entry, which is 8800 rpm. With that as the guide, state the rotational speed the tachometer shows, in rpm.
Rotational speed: 4300 rpm
